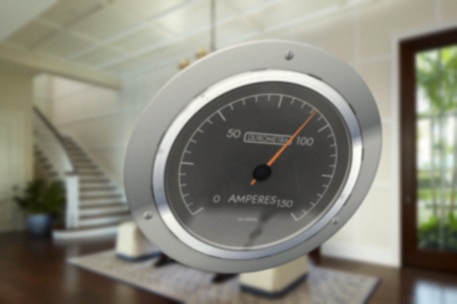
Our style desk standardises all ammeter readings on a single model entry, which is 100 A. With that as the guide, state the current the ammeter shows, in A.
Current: 90 A
